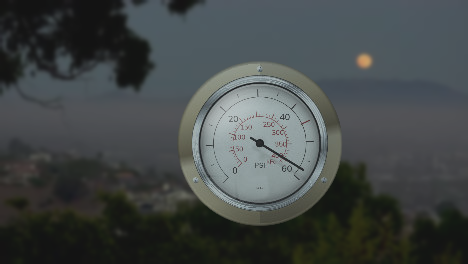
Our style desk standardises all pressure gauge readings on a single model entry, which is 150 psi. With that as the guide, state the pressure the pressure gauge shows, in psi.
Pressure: 57.5 psi
